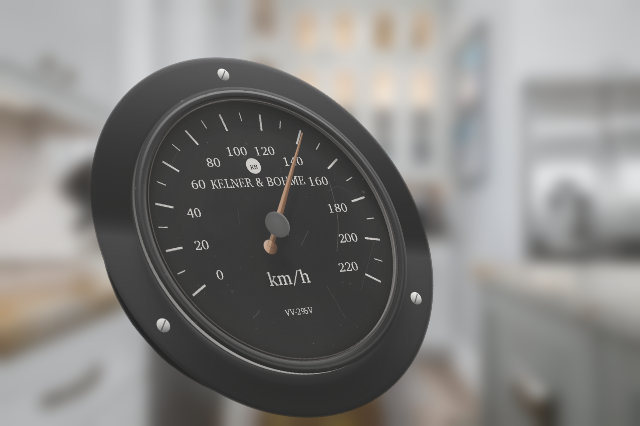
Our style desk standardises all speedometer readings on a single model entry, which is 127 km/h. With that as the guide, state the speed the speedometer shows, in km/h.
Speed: 140 km/h
